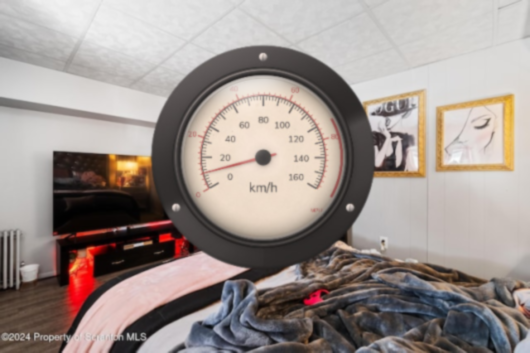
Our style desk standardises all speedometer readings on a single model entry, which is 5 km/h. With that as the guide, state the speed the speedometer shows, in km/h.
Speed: 10 km/h
